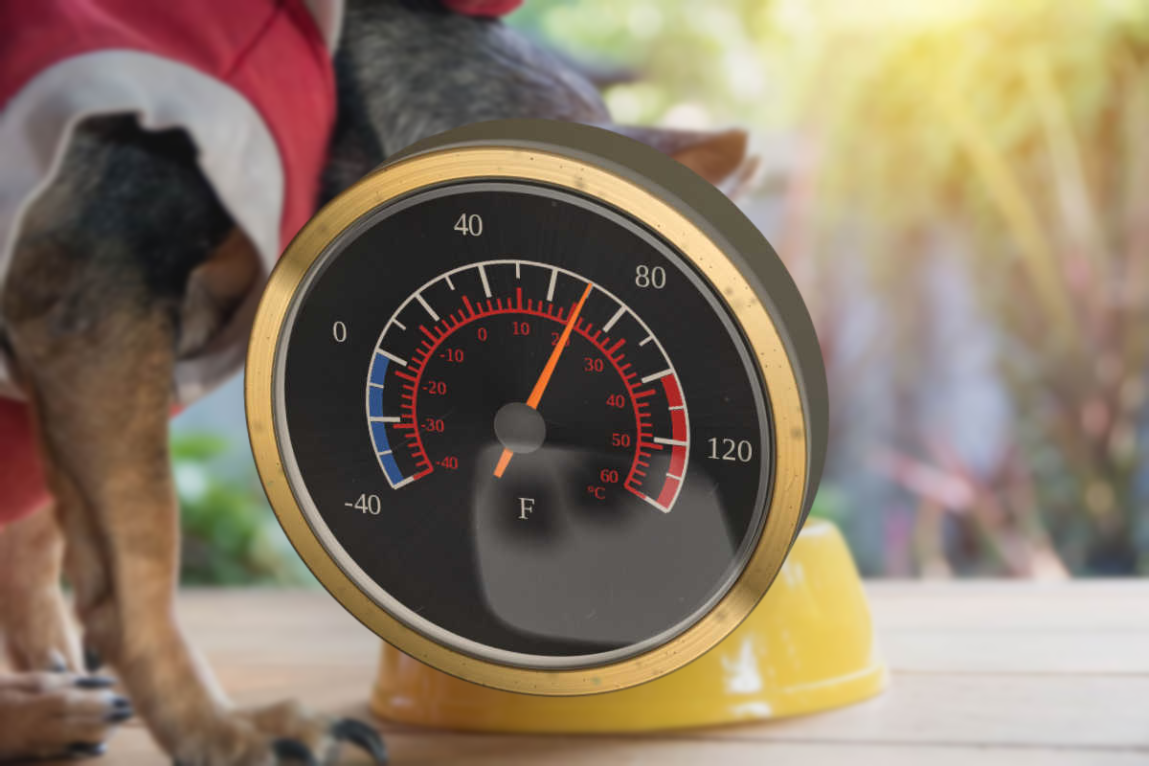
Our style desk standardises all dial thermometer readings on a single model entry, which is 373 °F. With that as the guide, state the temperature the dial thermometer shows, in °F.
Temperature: 70 °F
